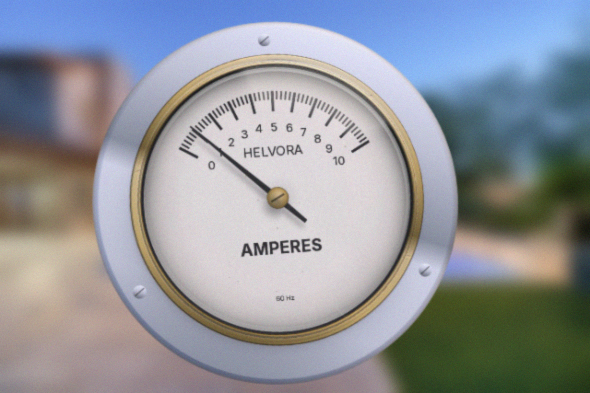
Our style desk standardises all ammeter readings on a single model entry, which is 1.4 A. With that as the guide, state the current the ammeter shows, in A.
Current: 1 A
